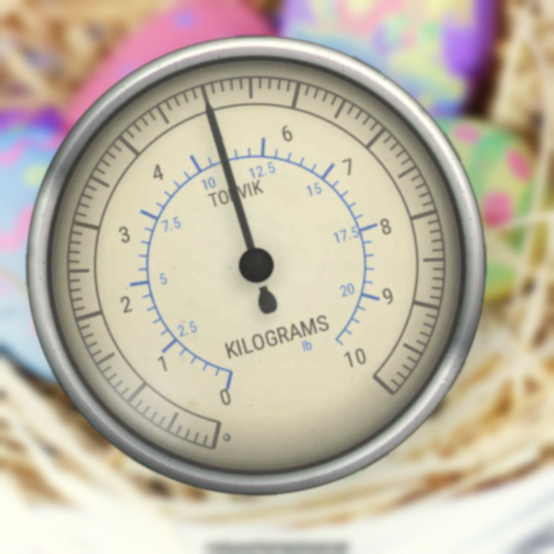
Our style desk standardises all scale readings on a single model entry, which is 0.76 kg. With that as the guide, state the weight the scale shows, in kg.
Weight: 5 kg
